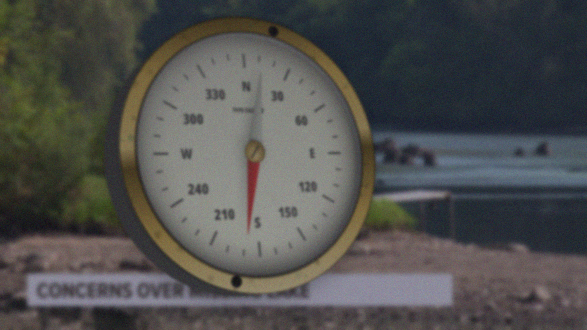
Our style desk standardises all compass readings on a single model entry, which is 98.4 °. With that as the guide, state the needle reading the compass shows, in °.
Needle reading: 190 °
